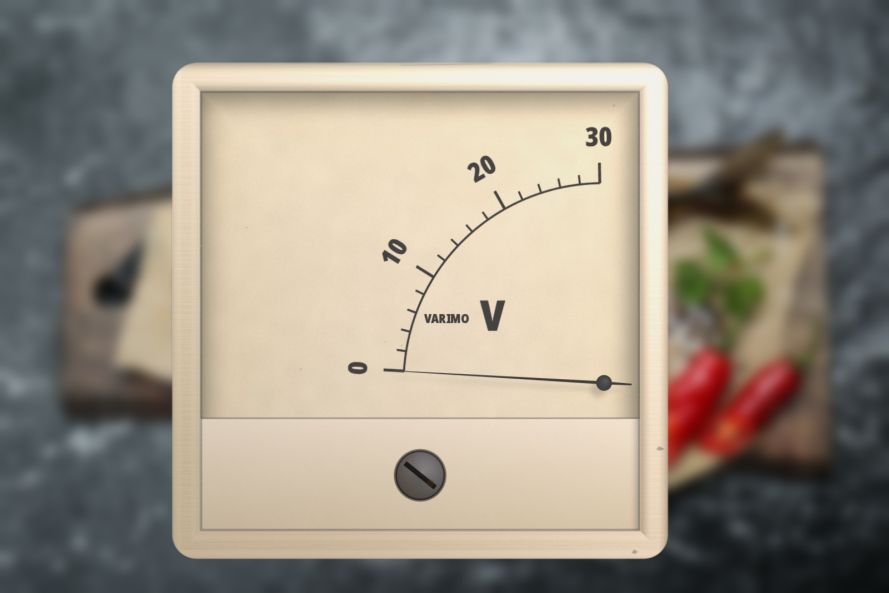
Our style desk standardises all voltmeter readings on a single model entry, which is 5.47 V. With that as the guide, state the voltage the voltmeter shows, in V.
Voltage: 0 V
